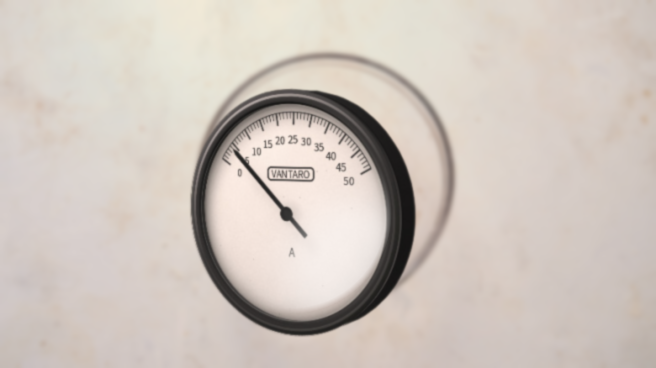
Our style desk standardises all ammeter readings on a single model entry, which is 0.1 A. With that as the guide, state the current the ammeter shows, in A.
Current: 5 A
